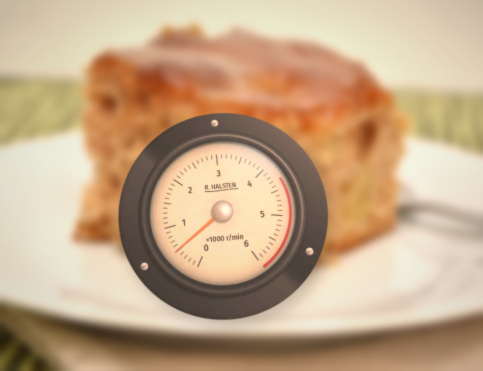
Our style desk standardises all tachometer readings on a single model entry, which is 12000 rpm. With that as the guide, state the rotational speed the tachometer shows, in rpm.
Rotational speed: 500 rpm
